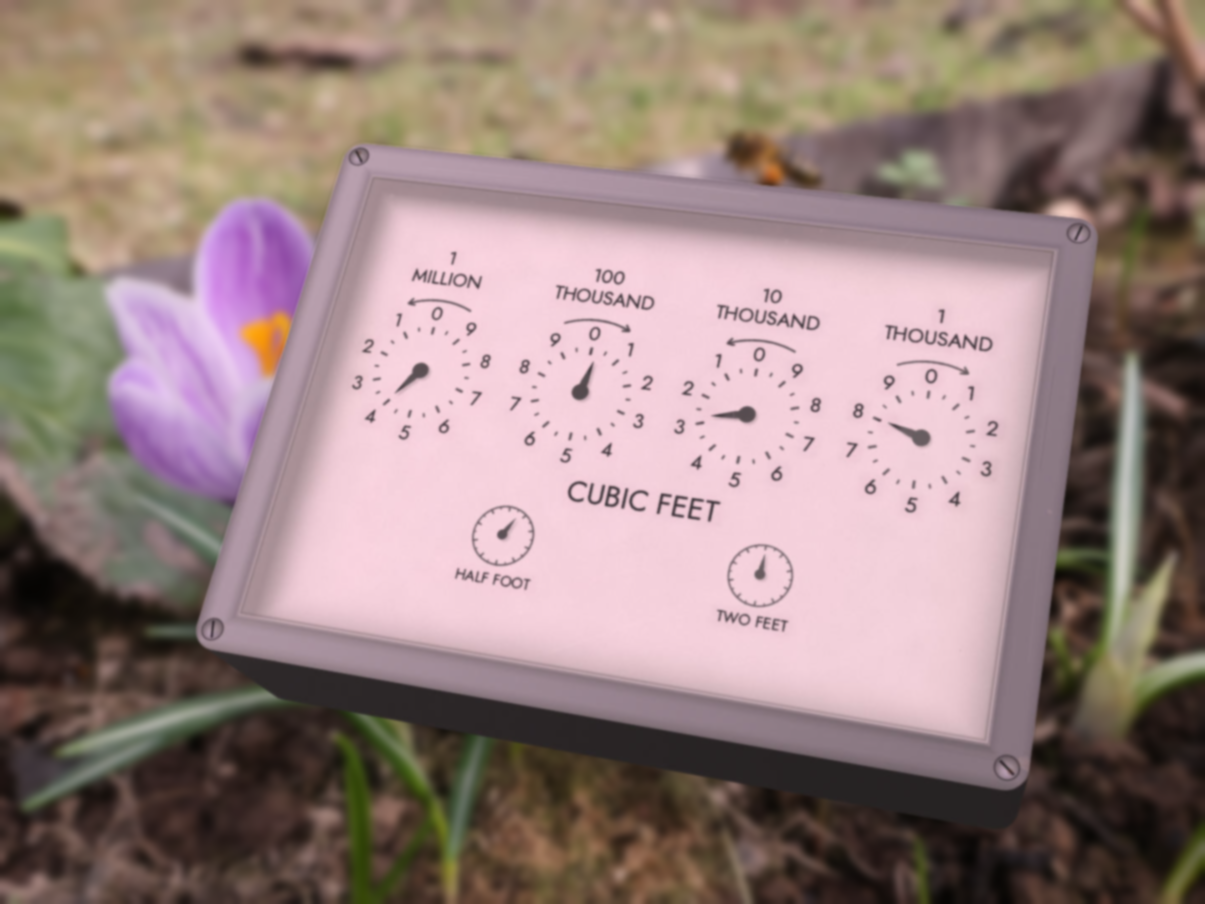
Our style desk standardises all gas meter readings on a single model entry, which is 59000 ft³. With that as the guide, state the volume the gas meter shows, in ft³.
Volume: 402800 ft³
